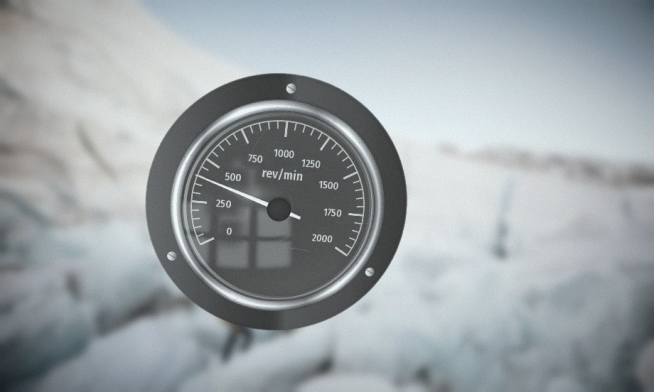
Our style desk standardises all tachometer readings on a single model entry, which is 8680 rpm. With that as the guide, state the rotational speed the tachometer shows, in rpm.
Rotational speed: 400 rpm
